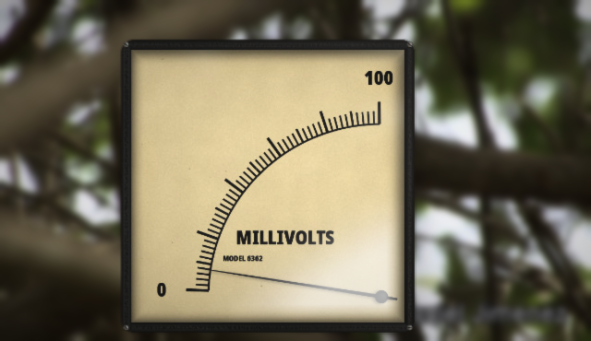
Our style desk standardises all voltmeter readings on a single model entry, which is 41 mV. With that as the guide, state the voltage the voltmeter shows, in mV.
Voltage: 8 mV
